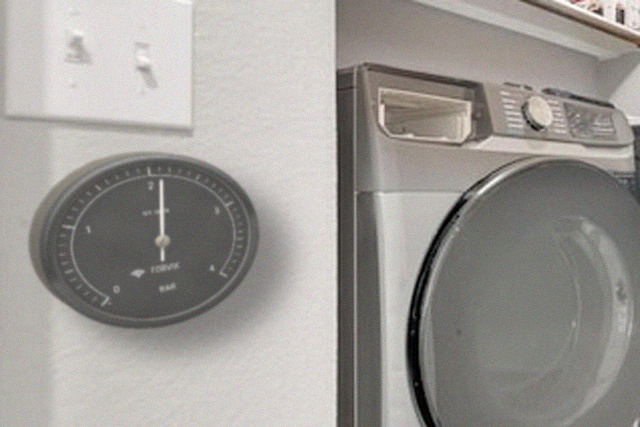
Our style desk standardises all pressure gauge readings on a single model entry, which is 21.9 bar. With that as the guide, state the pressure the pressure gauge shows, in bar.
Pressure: 2.1 bar
